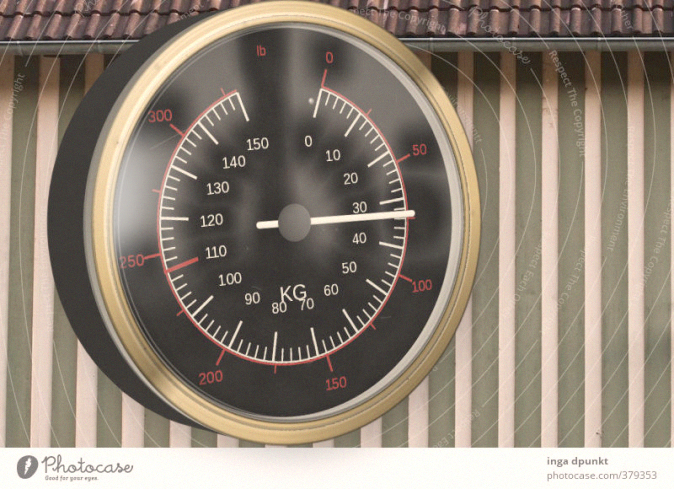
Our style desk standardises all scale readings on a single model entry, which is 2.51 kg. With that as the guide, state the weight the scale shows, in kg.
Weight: 33 kg
